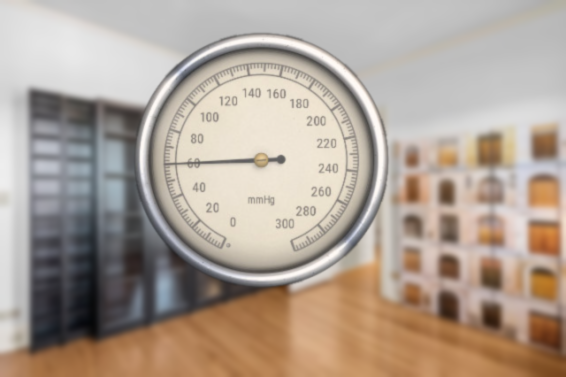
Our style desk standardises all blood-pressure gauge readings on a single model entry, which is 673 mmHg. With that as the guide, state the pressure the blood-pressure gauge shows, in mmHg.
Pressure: 60 mmHg
